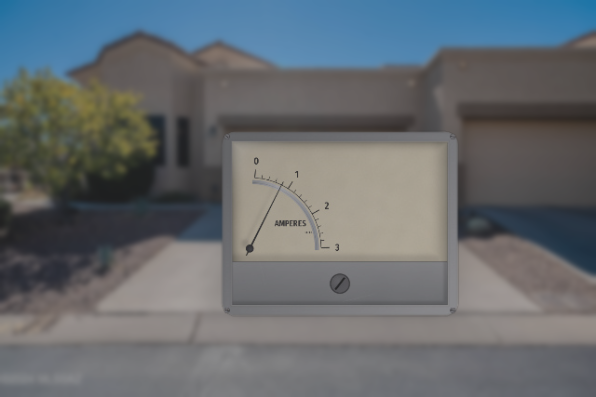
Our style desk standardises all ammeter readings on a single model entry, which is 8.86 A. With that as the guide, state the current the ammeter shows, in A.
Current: 0.8 A
